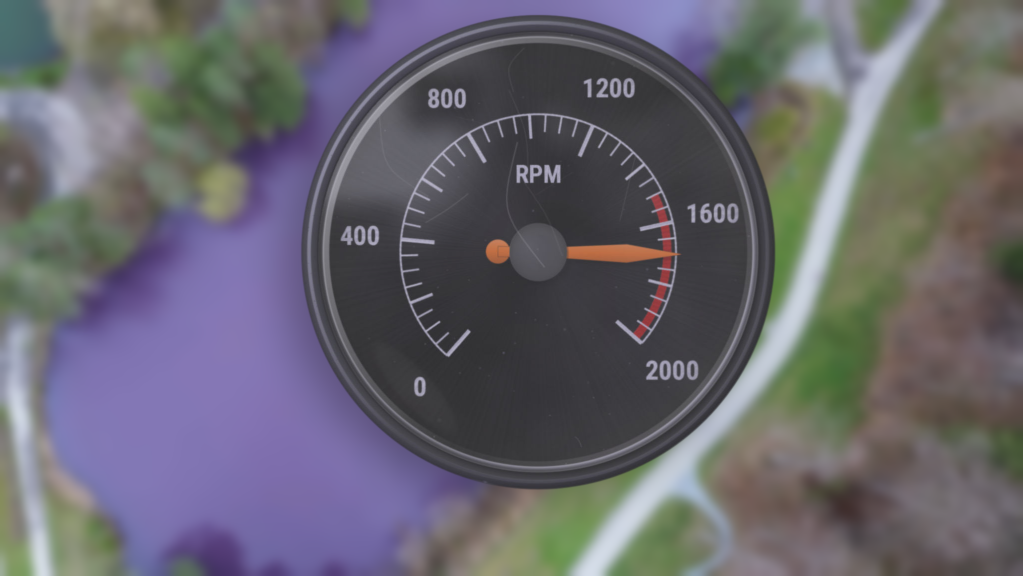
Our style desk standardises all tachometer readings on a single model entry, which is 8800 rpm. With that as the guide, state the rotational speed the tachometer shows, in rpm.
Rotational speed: 1700 rpm
